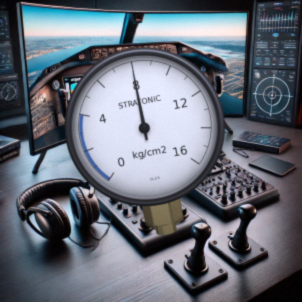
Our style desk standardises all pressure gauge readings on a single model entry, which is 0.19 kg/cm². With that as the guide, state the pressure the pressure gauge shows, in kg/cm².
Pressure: 8 kg/cm²
